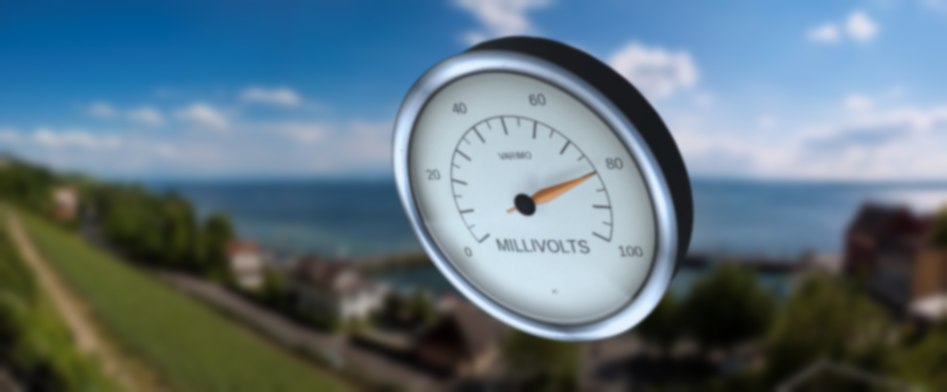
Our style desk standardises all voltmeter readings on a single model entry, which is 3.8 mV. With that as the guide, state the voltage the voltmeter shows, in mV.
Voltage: 80 mV
